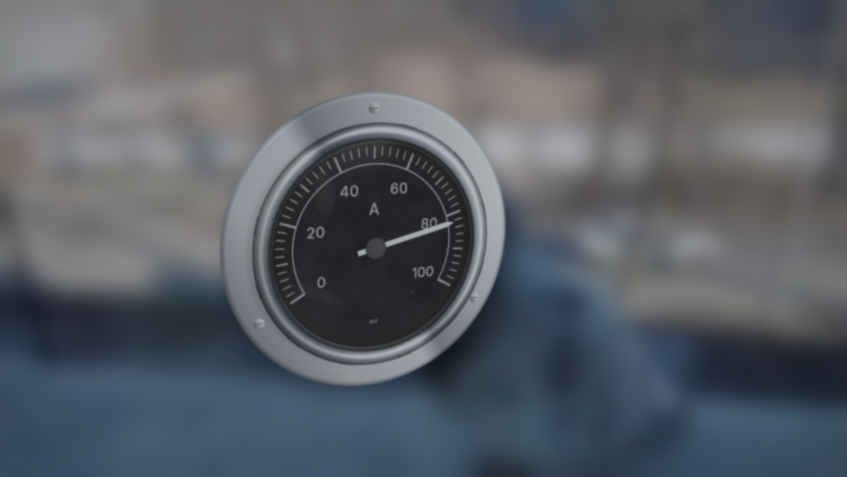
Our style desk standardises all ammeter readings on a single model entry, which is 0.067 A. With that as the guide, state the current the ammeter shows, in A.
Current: 82 A
